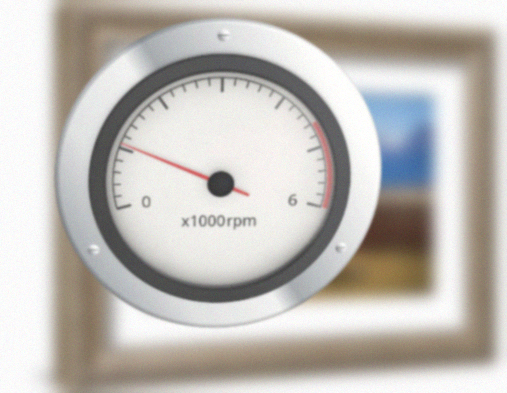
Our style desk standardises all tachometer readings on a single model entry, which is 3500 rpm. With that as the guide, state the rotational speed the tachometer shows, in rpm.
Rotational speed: 1100 rpm
